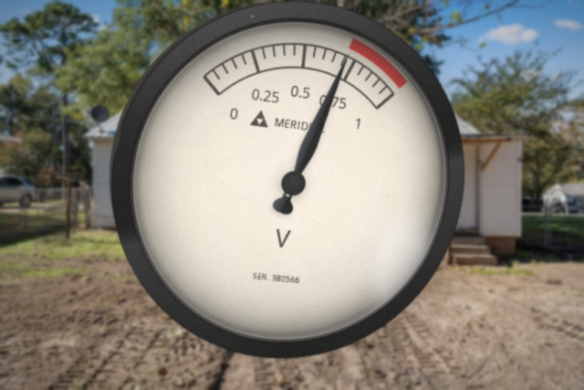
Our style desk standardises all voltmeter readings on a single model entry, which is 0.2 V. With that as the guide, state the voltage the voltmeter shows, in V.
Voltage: 0.7 V
